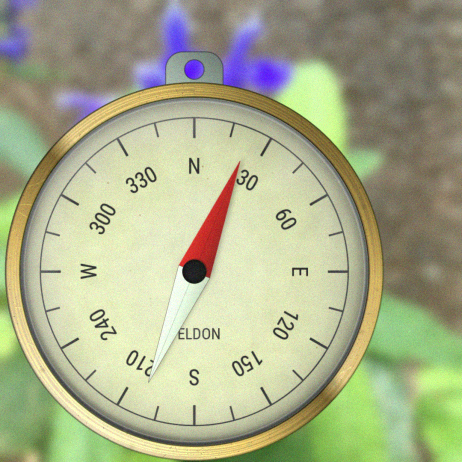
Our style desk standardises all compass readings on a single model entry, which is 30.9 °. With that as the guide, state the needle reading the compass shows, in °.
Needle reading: 22.5 °
